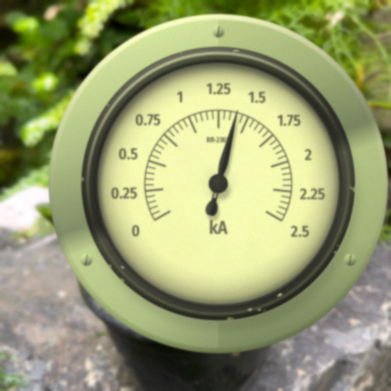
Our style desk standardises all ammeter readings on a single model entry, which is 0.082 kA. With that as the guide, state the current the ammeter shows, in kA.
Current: 1.4 kA
